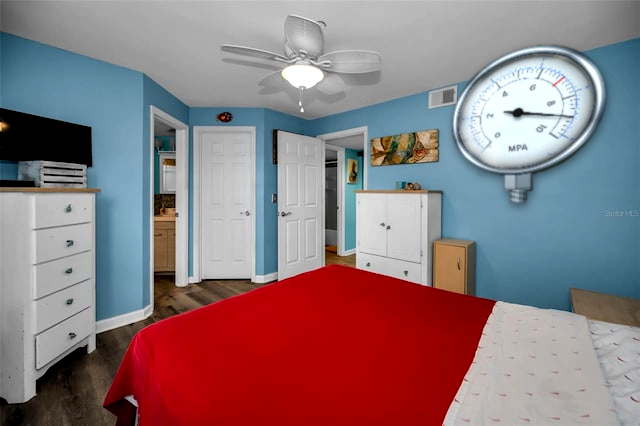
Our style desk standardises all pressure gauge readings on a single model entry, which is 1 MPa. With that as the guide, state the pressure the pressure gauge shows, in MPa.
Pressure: 9 MPa
